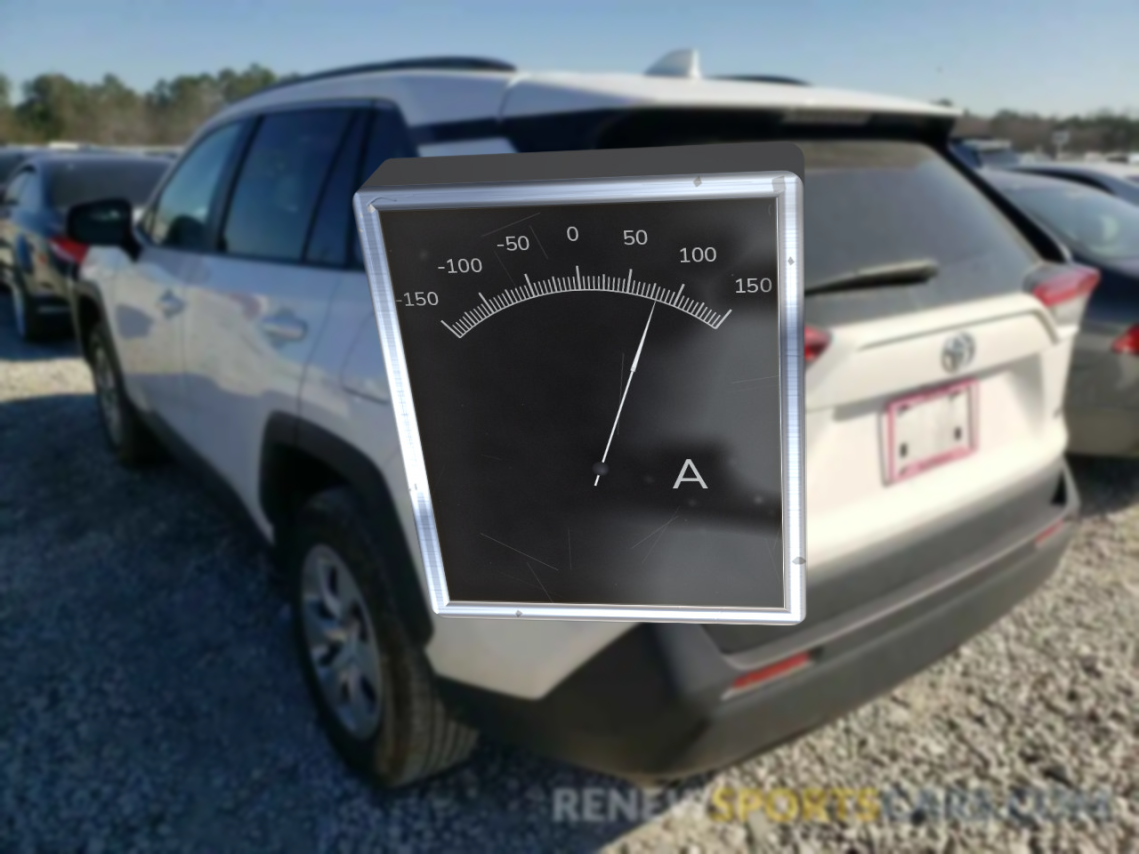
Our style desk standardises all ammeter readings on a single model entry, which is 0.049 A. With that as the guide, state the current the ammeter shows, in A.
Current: 80 A
